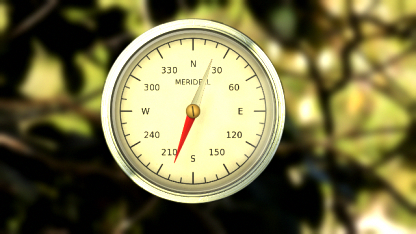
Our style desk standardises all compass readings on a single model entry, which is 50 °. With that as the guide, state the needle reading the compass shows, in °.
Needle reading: 200 °
